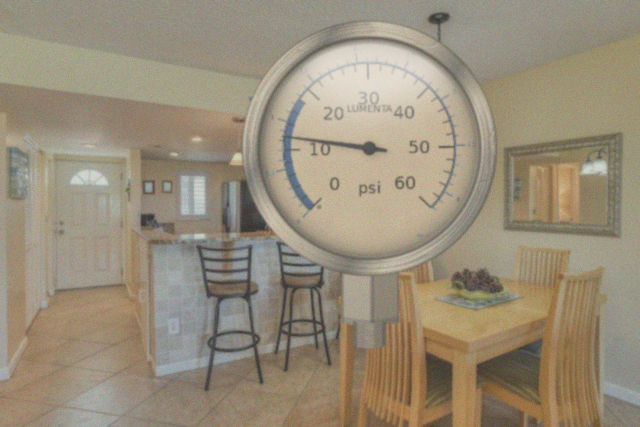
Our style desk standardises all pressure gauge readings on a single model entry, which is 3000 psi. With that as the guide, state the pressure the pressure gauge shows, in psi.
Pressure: 12 psi
